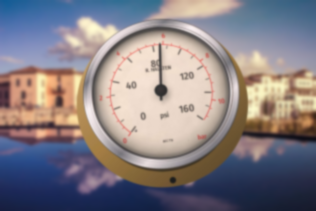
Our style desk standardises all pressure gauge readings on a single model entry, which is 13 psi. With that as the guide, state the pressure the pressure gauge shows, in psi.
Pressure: 85 psi
